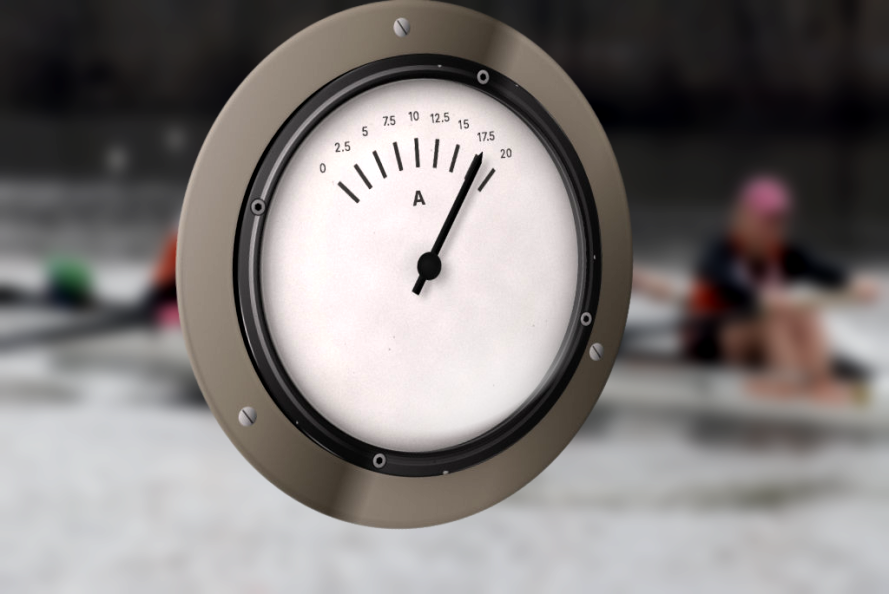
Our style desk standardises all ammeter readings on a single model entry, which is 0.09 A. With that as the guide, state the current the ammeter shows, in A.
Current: 17.5 A
